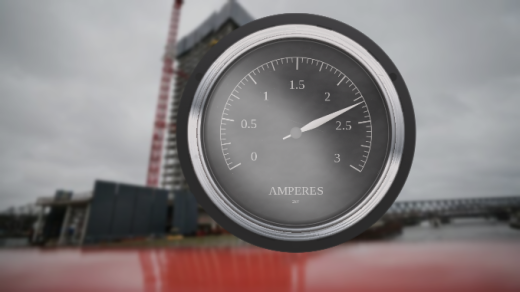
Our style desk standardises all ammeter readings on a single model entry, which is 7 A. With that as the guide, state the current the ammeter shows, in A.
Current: 2.3 A
